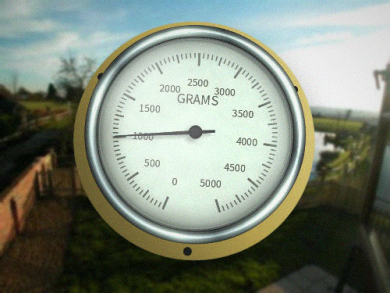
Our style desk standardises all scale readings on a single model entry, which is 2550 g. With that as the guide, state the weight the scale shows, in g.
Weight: 1000 g
